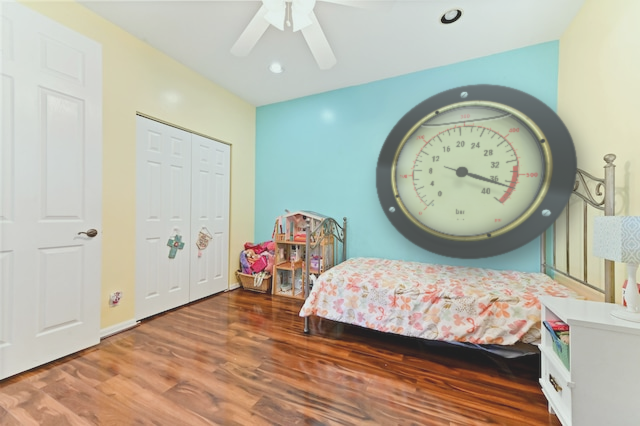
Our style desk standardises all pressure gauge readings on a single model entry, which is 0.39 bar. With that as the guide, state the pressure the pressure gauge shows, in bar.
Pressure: 37 bar
